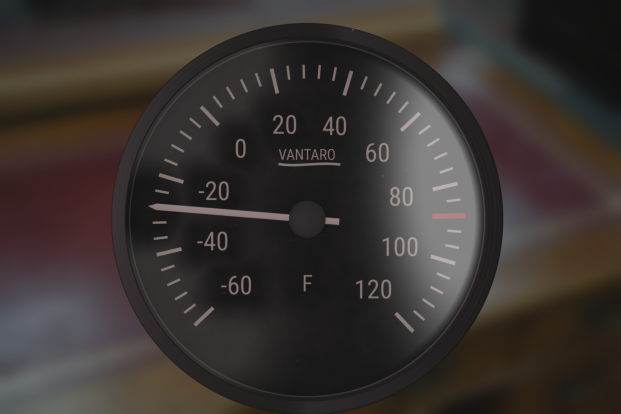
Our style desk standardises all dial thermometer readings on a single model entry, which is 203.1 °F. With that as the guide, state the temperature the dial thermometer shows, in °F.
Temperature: -28 °F
